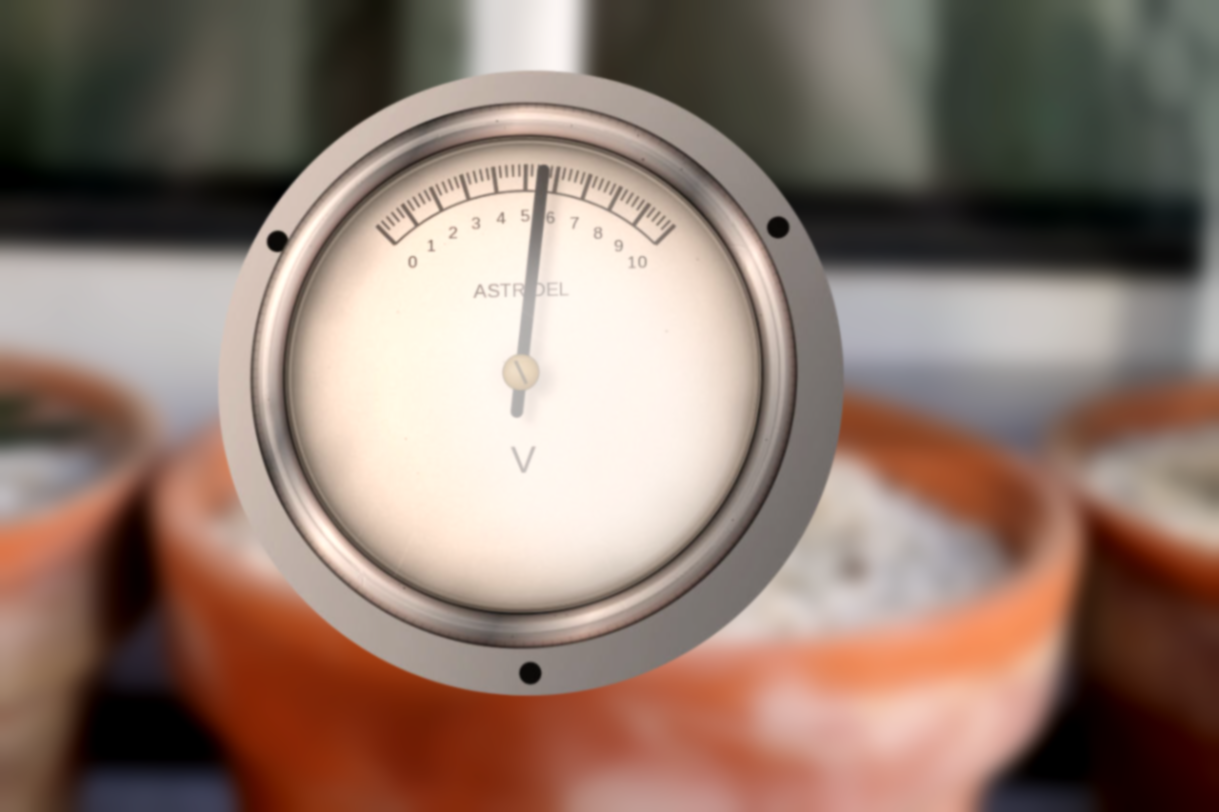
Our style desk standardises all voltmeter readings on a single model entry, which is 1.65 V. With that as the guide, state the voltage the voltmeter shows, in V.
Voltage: 5.6 V
